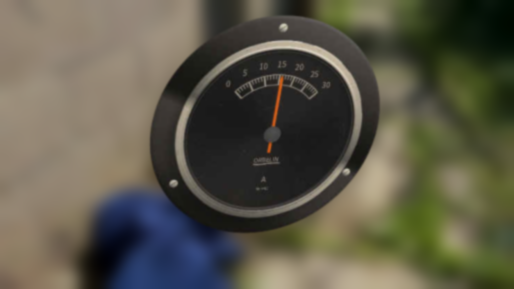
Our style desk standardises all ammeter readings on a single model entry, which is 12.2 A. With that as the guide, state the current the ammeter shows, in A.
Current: 15 A
